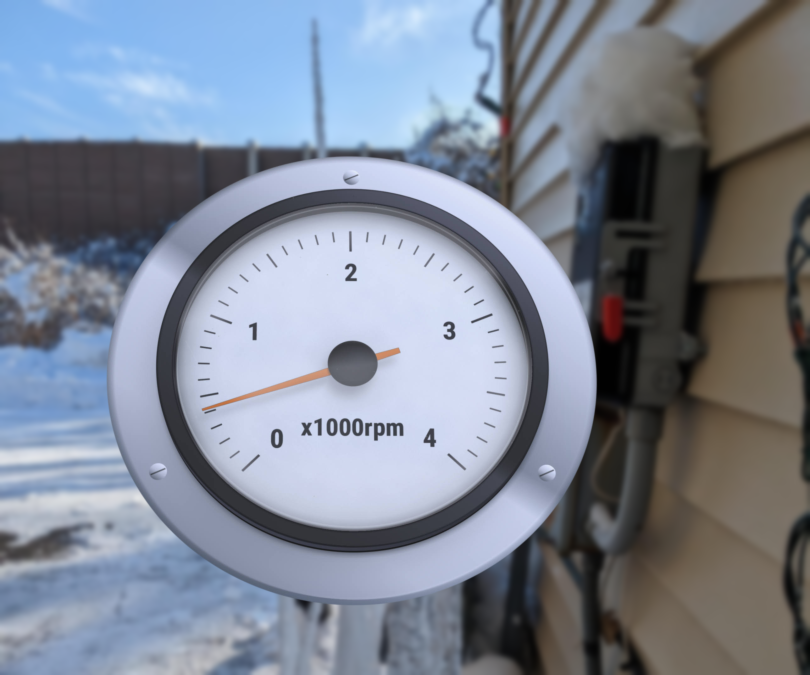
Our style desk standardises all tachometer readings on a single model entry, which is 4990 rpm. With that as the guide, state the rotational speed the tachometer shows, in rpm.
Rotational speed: 400 rpm
